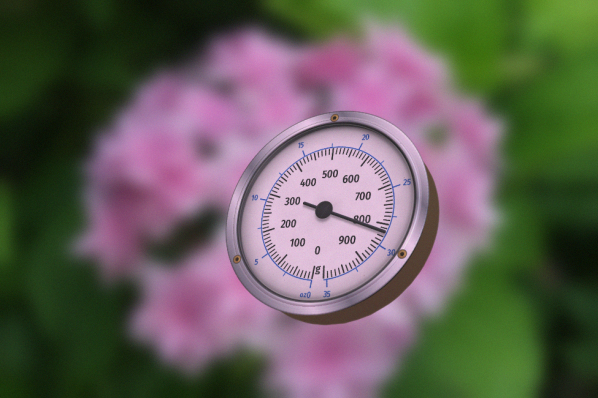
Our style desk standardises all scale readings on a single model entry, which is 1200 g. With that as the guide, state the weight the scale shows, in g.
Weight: 820 g
